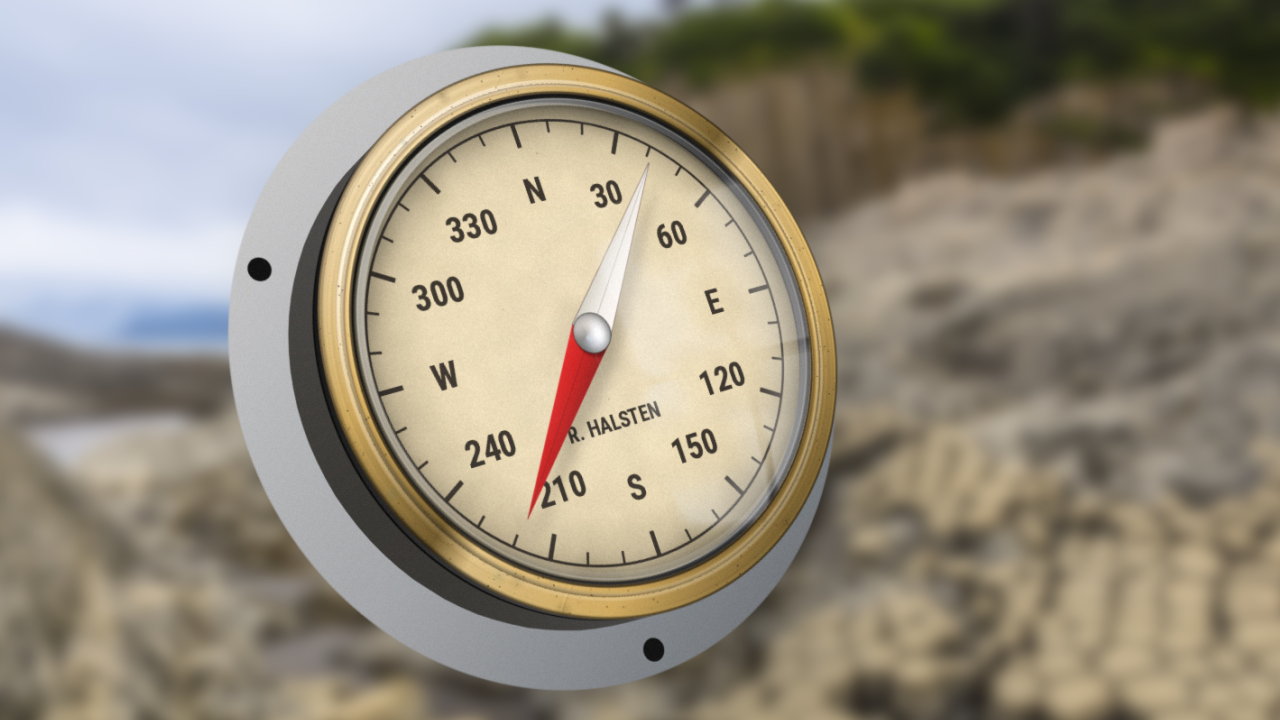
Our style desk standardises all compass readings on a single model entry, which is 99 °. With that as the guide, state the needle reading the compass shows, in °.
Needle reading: 220 °
